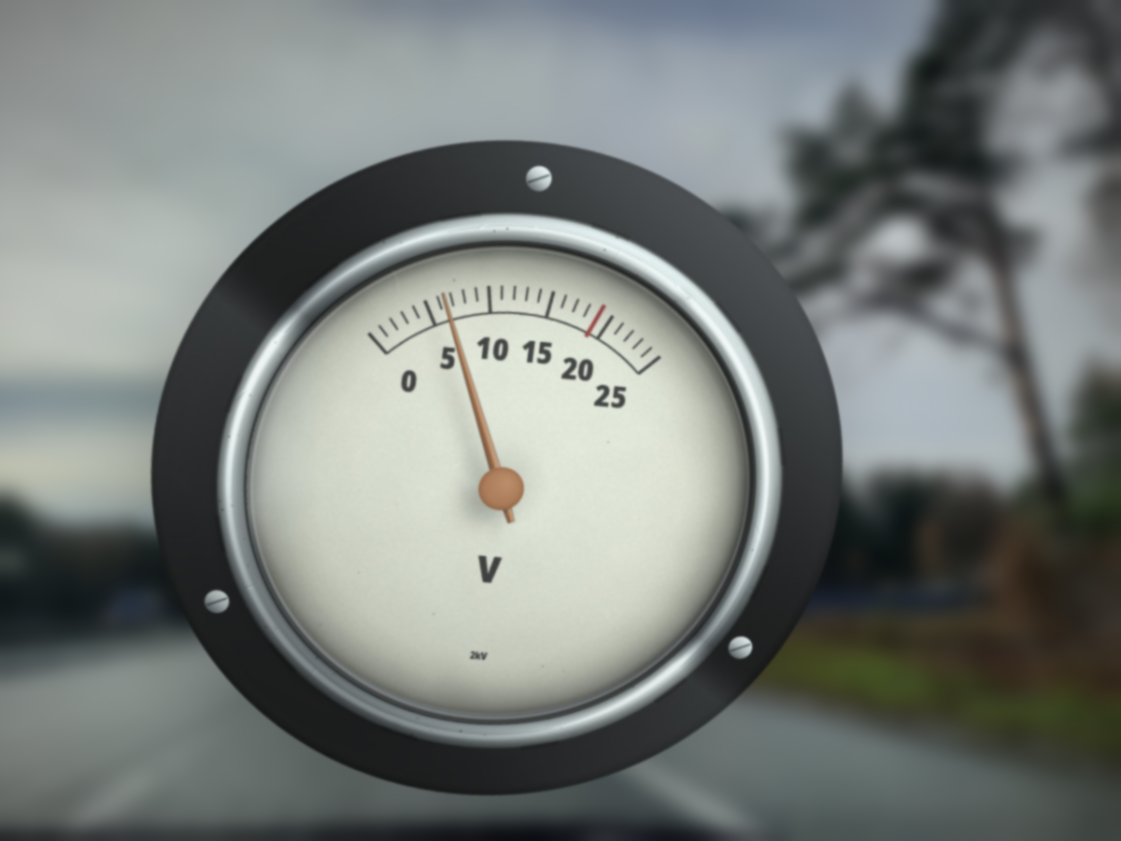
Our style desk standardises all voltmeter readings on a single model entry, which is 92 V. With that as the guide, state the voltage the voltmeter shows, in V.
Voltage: 6.5 V
